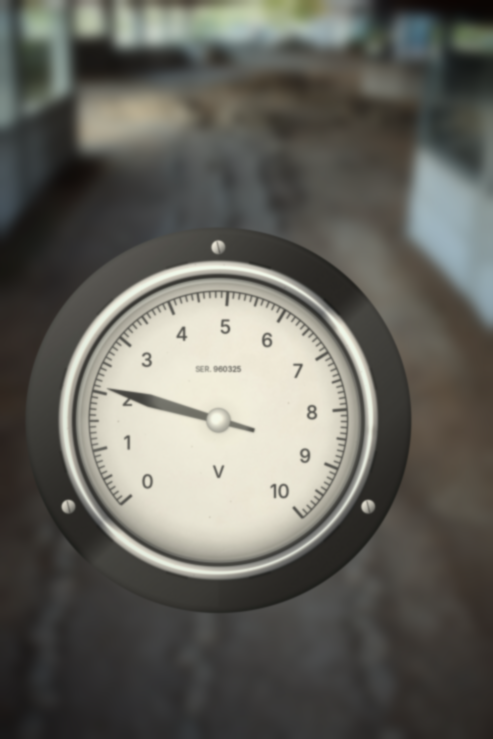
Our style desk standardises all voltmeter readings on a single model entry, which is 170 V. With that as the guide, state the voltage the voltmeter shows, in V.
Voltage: 2.1 V
